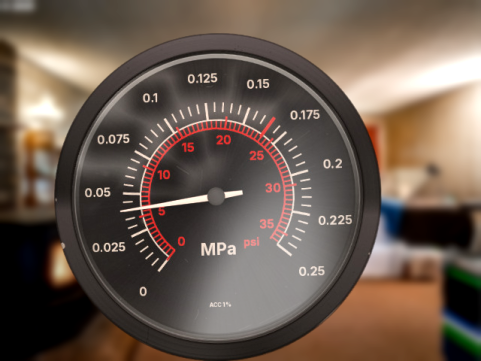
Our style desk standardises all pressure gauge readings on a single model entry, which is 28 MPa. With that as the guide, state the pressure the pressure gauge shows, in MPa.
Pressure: 0.04 MPa
